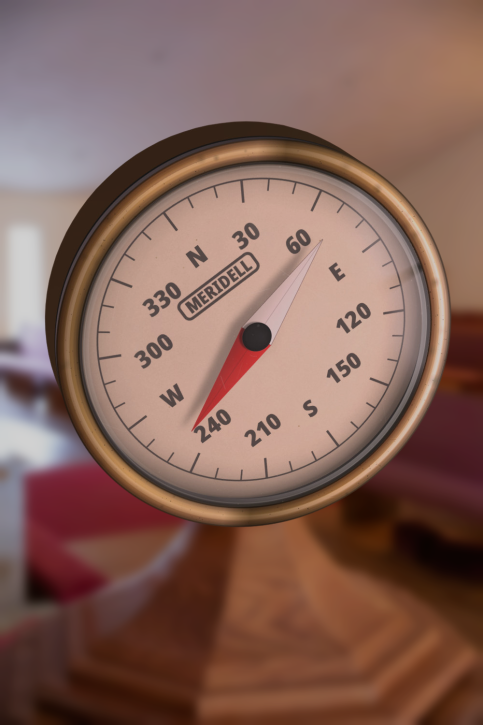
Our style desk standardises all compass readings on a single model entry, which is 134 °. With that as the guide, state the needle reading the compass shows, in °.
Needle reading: 250 °
